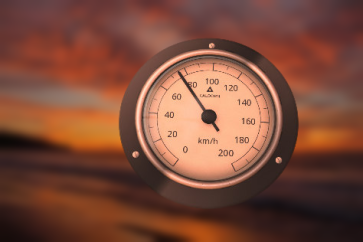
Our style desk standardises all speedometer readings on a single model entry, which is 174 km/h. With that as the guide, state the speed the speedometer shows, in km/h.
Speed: 75 km/h
